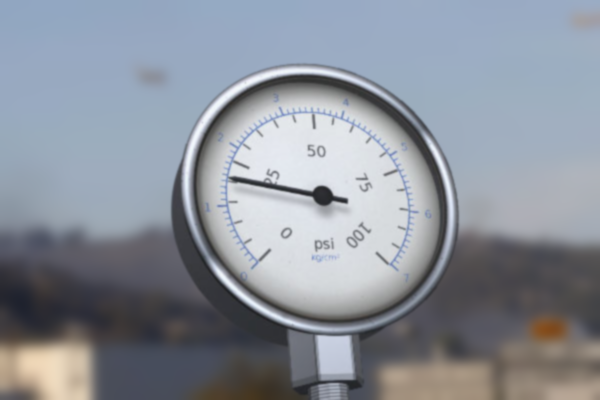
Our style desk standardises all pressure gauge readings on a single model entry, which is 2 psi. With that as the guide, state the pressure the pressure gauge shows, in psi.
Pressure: 20 psi
